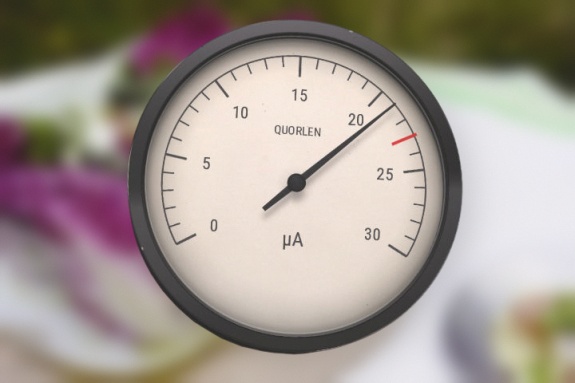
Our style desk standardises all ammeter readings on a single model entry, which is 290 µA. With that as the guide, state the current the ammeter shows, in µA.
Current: 21 µA
